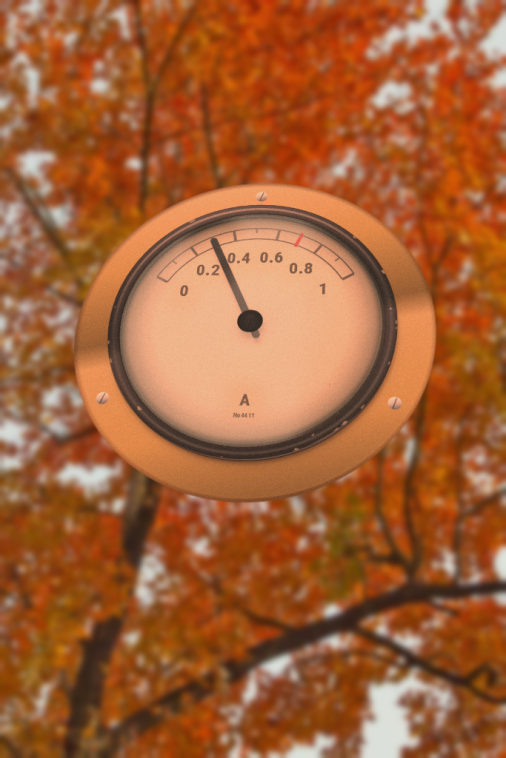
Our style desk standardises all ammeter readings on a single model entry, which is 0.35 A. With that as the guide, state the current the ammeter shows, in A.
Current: 0.3 A
